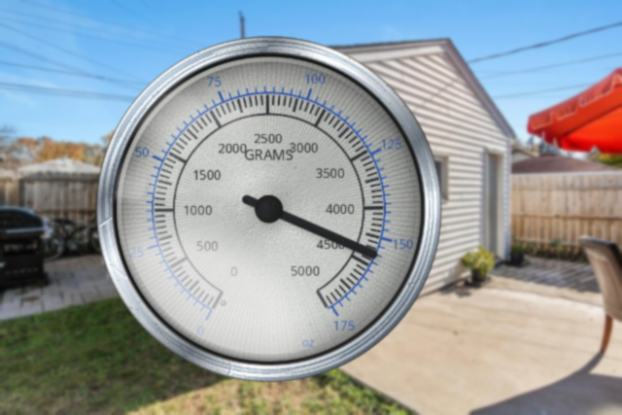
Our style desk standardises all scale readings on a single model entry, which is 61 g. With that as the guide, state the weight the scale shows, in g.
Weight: 4400 g
